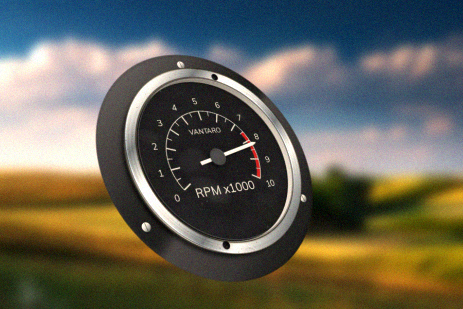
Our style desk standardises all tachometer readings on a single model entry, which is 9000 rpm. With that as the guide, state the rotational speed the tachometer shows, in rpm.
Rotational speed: 8250 rpm
